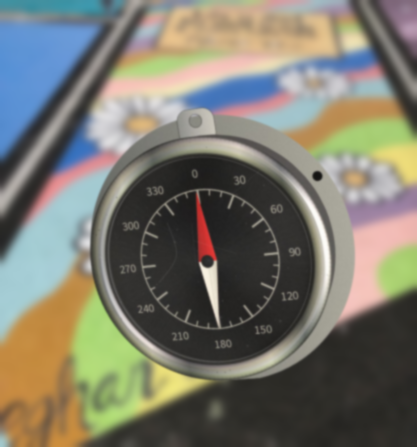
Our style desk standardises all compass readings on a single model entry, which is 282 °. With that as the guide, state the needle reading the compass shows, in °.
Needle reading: 0 °
